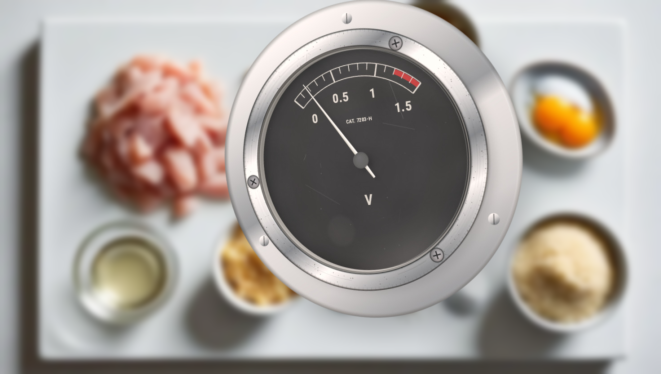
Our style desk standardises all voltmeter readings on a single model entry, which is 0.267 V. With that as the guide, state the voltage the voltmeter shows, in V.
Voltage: 0.2 V
